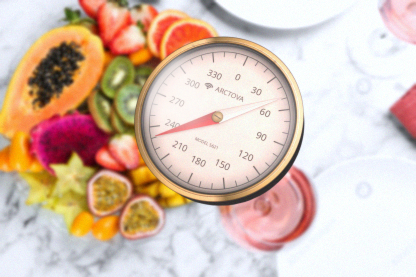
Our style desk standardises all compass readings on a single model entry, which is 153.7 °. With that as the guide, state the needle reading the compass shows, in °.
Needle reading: 230 °
